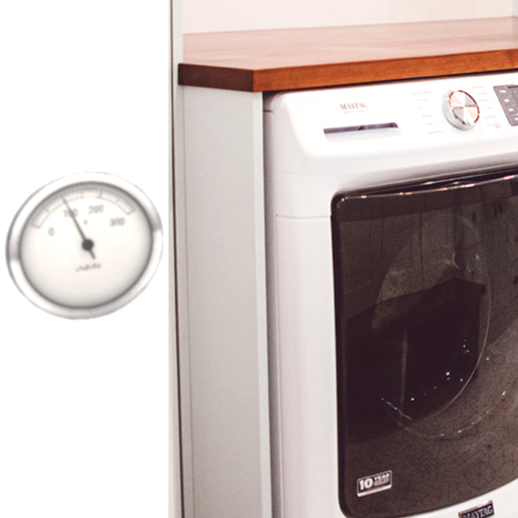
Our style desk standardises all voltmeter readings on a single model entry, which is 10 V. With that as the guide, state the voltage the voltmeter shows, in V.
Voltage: 100 V
